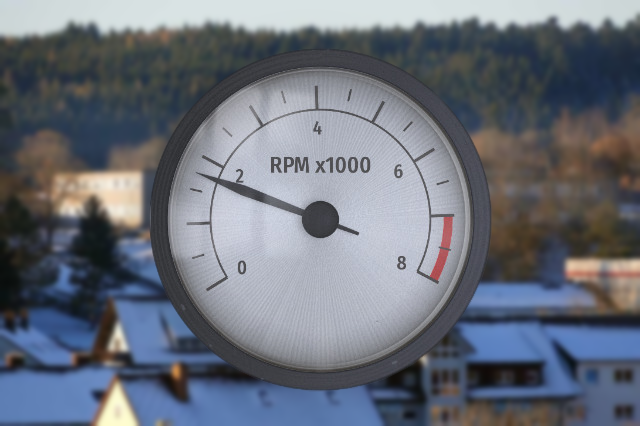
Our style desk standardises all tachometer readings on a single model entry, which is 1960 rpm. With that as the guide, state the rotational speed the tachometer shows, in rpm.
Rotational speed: 1750 rpm
